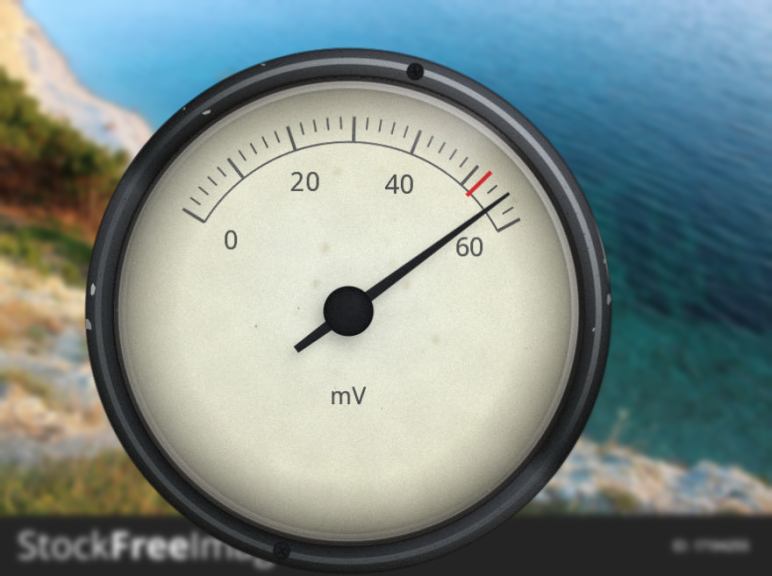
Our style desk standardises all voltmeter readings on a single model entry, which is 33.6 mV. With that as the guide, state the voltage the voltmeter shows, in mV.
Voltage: 56 mV
